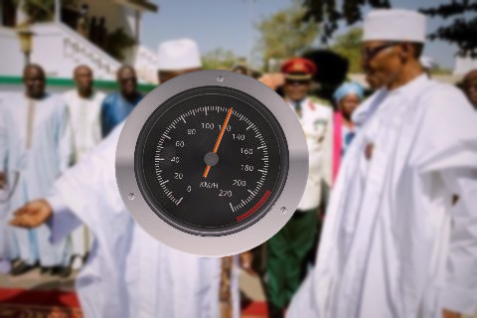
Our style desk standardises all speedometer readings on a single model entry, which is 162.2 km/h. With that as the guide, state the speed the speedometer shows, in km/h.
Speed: 120 km/h
